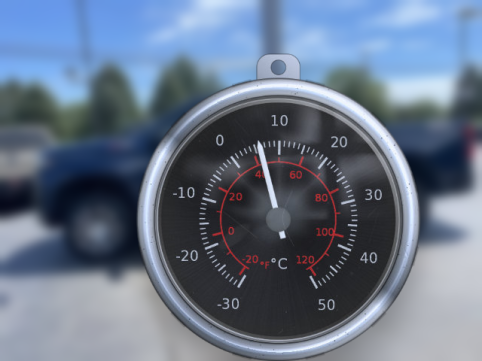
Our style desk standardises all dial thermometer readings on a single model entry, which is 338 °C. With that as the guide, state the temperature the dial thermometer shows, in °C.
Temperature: 6 °C
